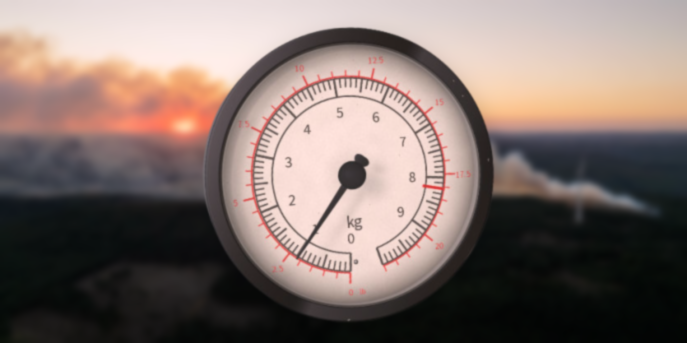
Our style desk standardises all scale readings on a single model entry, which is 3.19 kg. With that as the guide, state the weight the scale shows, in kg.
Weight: 1 kg
